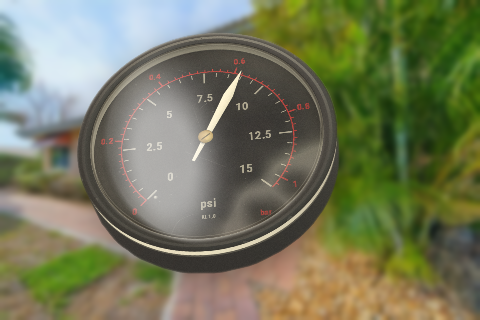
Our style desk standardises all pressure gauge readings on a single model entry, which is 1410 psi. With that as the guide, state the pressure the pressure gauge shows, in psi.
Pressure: 9 psi
